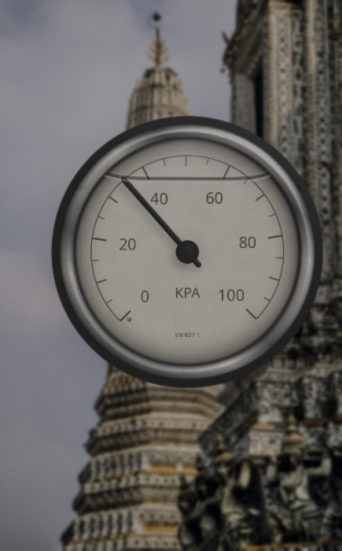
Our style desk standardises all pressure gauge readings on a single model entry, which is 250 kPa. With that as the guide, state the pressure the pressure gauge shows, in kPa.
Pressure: 35 kPa
